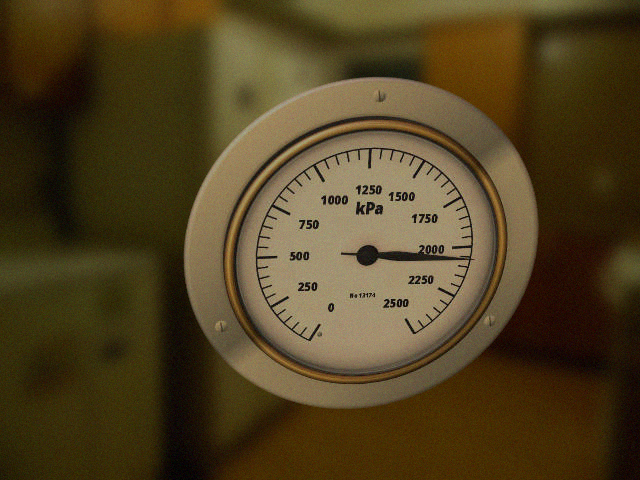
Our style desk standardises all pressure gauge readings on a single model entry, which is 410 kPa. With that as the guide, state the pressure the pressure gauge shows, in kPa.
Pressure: 2050 kPa
